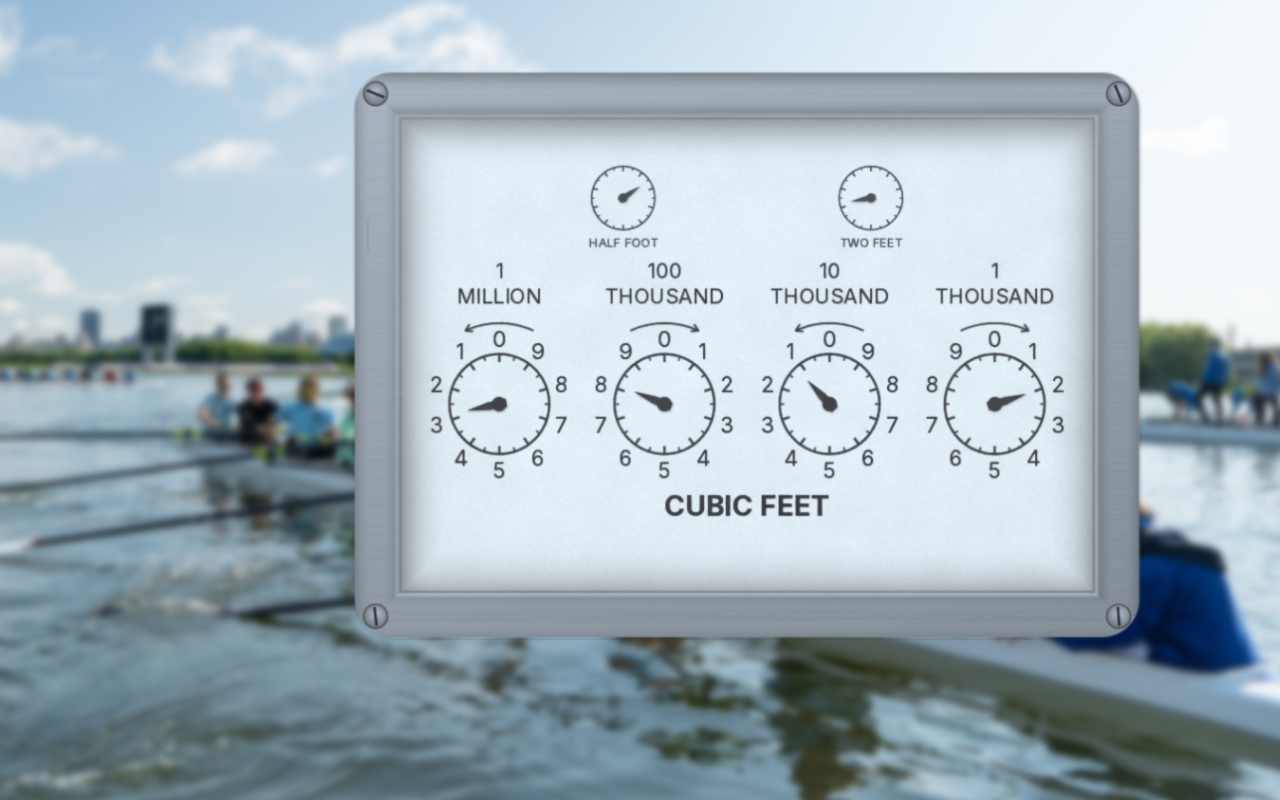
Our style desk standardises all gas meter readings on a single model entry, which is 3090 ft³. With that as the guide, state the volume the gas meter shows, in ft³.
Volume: 281200 ft³
